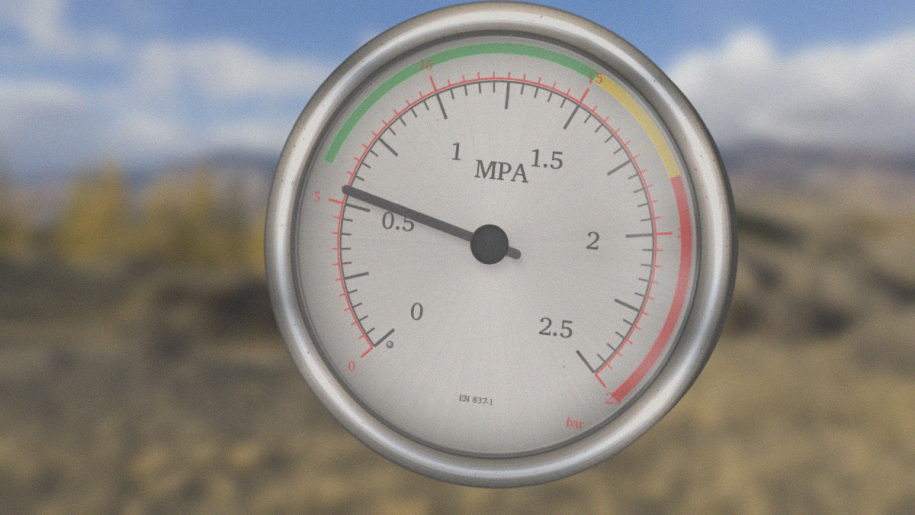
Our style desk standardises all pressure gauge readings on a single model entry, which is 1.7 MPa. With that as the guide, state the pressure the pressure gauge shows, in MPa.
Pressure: 0.55 MPa
